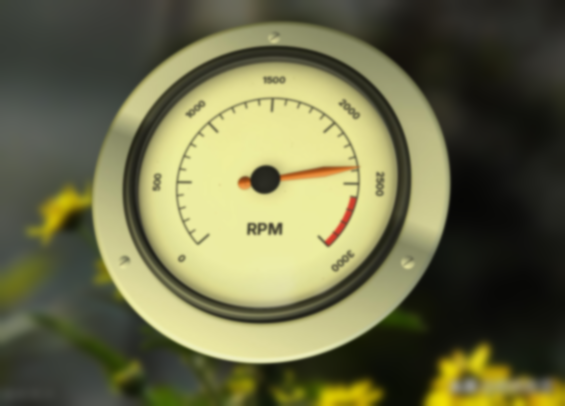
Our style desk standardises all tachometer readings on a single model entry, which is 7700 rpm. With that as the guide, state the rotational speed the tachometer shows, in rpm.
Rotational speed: 2400 rpm
